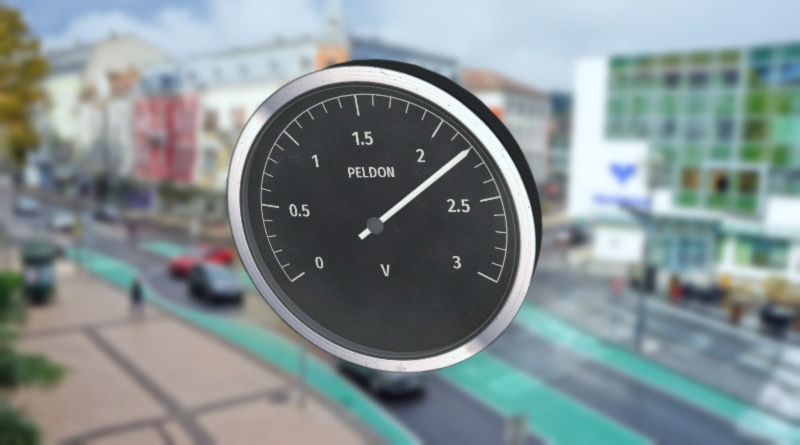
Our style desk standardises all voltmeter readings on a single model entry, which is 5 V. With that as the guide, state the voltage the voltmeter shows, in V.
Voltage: 2.2 V
